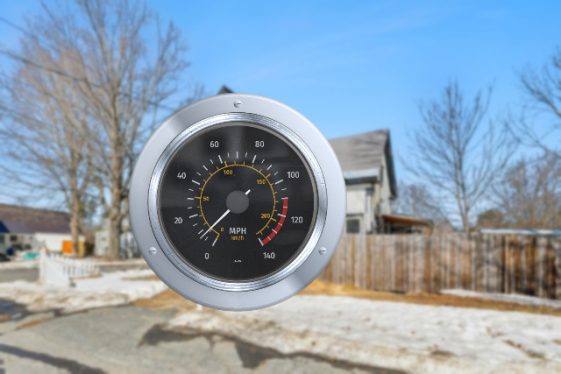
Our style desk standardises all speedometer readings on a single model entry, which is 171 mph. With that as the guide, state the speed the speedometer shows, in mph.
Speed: 7.5 mph
